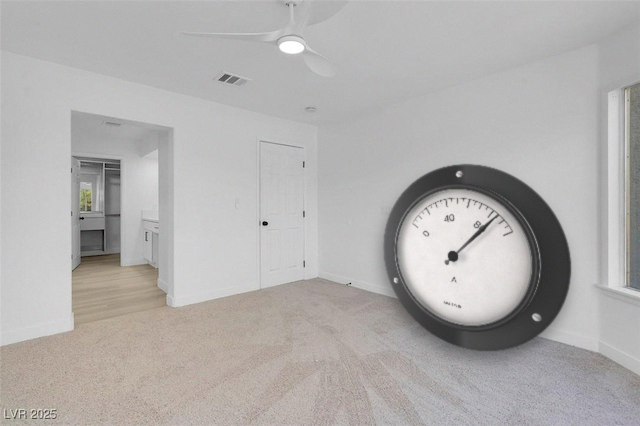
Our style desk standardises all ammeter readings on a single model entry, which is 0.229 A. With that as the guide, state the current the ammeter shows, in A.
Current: 85 A
